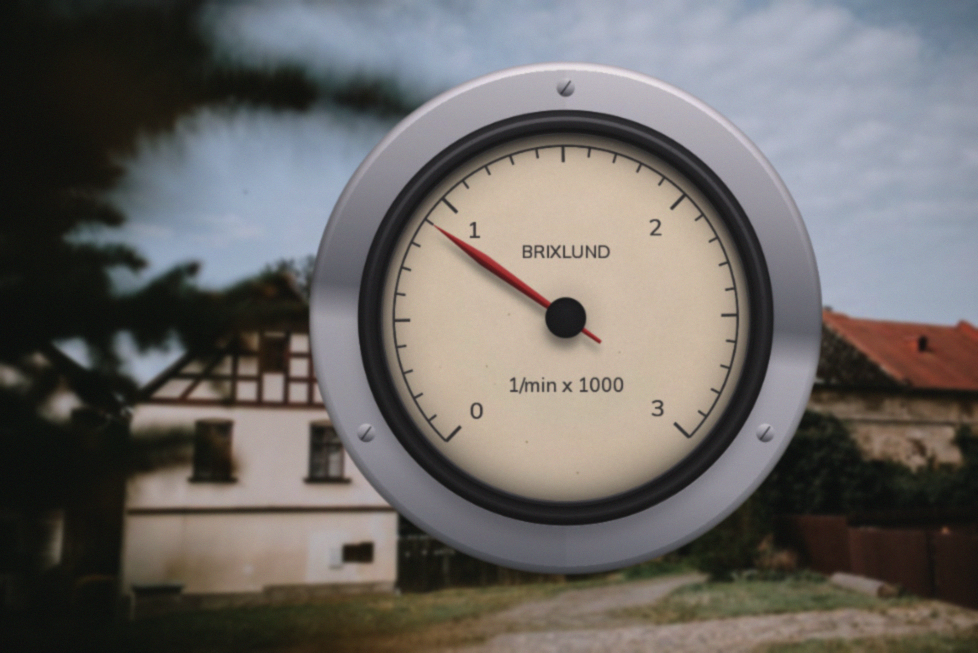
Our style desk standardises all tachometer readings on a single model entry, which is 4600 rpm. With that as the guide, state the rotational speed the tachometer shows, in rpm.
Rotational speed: 900 rpm
